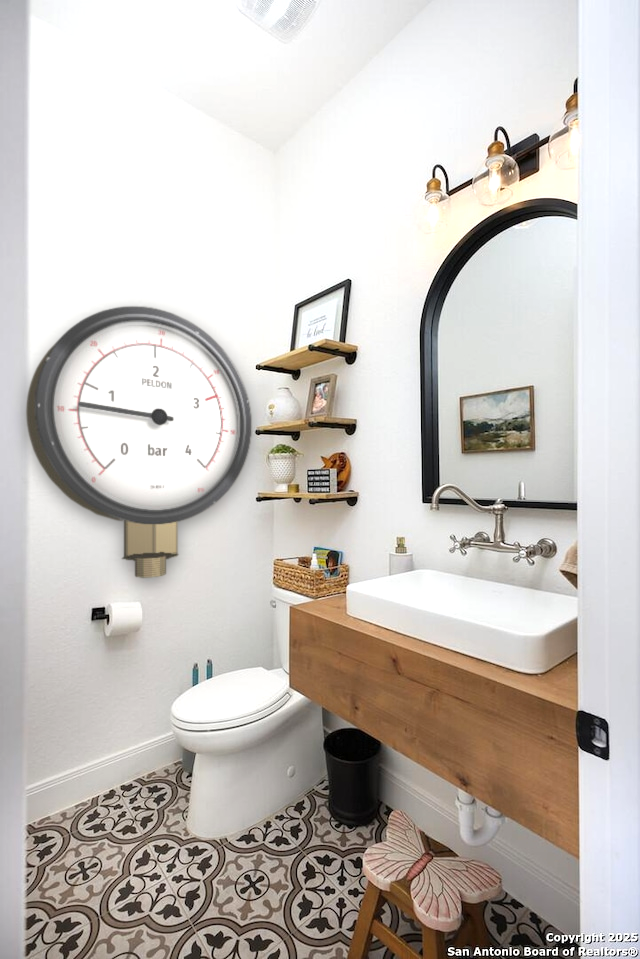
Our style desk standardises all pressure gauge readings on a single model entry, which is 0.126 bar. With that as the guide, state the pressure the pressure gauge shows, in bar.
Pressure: 0.75 bar
